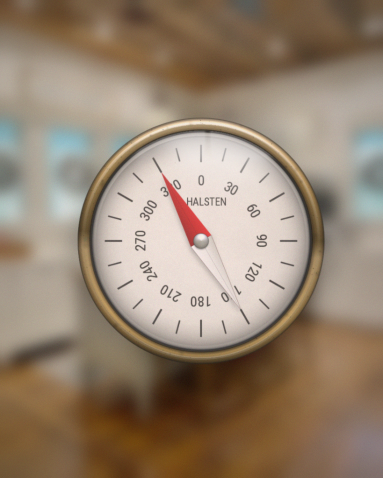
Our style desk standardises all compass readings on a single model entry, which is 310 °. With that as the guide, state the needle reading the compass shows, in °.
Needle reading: 330 °
